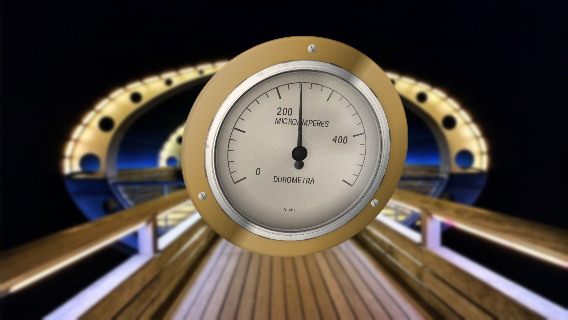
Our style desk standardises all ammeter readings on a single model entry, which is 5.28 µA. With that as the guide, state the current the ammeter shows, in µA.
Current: 240 µA
